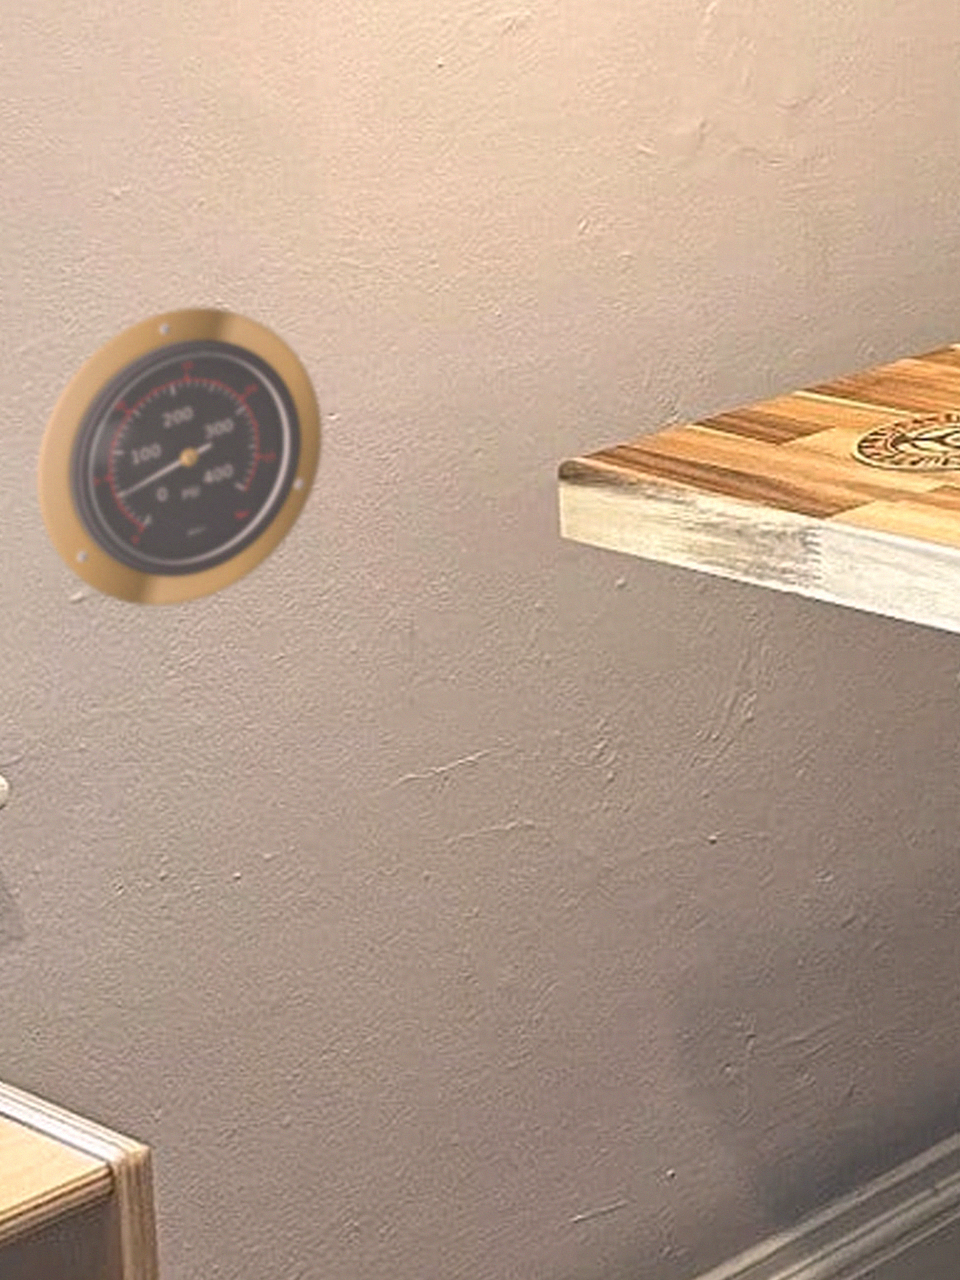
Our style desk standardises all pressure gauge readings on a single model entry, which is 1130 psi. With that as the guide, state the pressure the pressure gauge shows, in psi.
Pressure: 50 psi
